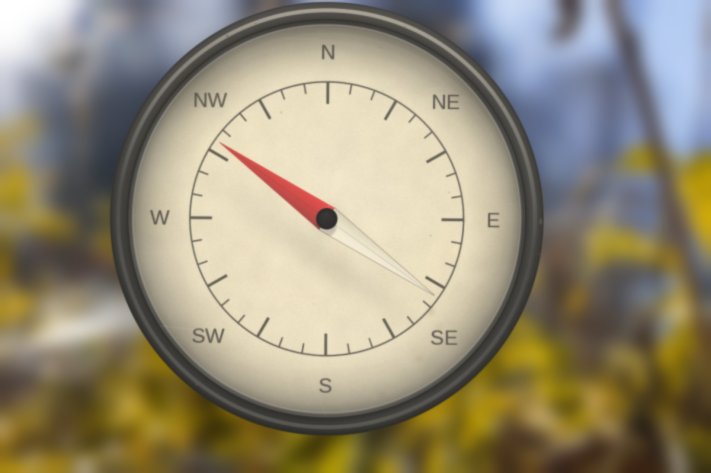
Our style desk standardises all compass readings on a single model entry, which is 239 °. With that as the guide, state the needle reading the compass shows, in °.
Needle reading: 305 °
